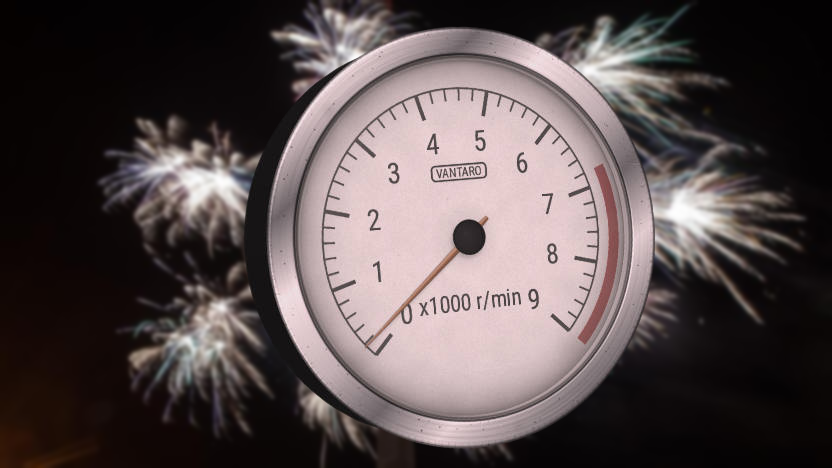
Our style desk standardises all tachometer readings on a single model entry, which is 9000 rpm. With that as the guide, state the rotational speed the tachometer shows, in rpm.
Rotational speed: 200 rpm
